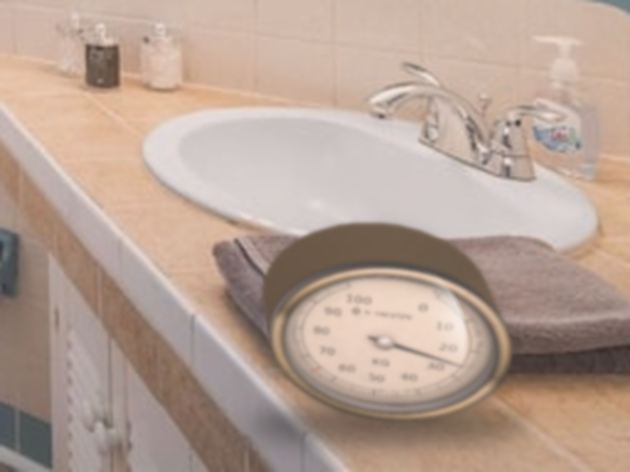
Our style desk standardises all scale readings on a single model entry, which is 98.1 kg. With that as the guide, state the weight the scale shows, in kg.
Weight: 25 kg
